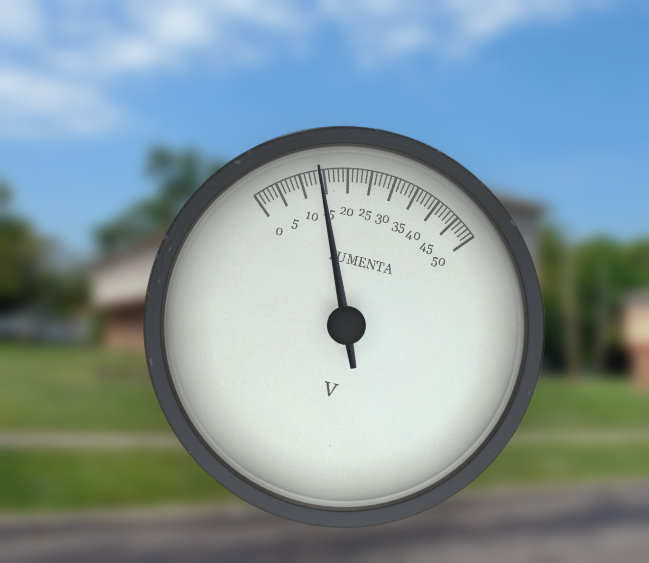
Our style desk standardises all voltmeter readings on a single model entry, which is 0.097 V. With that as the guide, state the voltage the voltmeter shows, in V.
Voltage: 14 V
